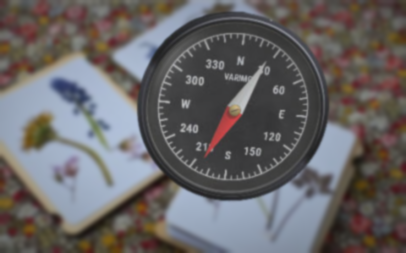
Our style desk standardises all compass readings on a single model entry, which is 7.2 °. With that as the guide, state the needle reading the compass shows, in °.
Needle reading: 205 °
